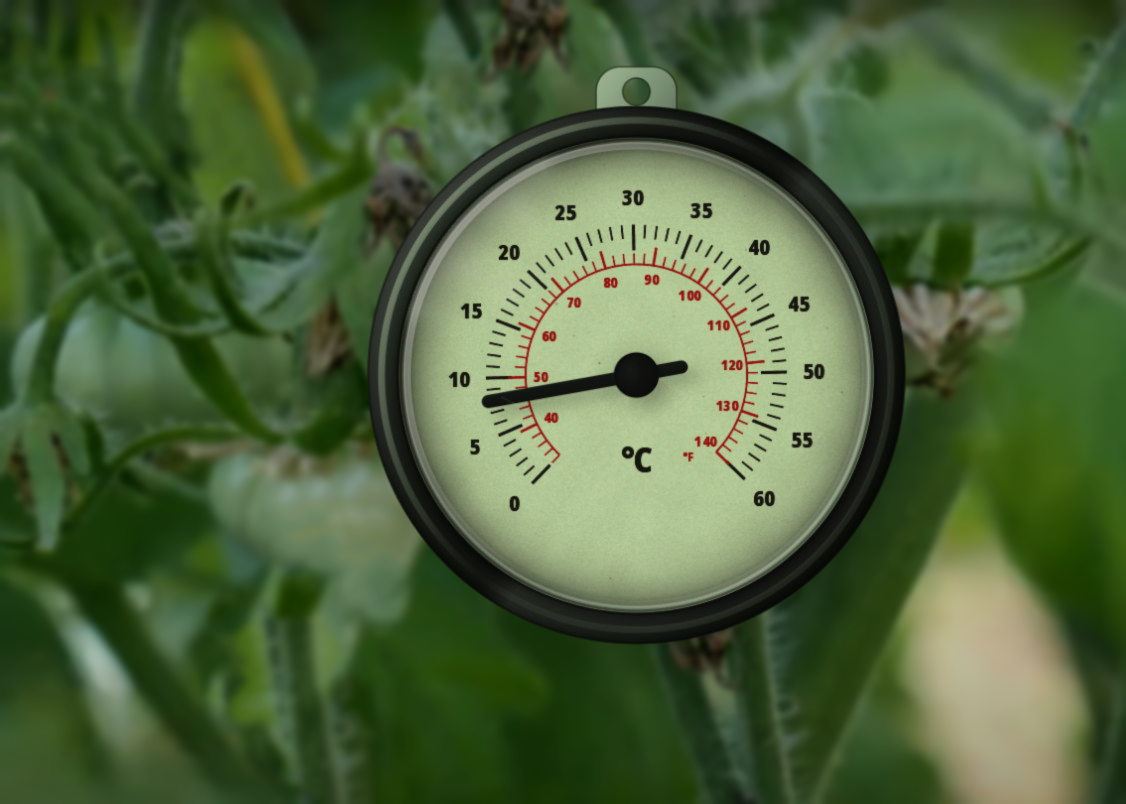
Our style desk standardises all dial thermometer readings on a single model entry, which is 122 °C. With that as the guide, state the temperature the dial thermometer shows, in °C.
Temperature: 8 °C
